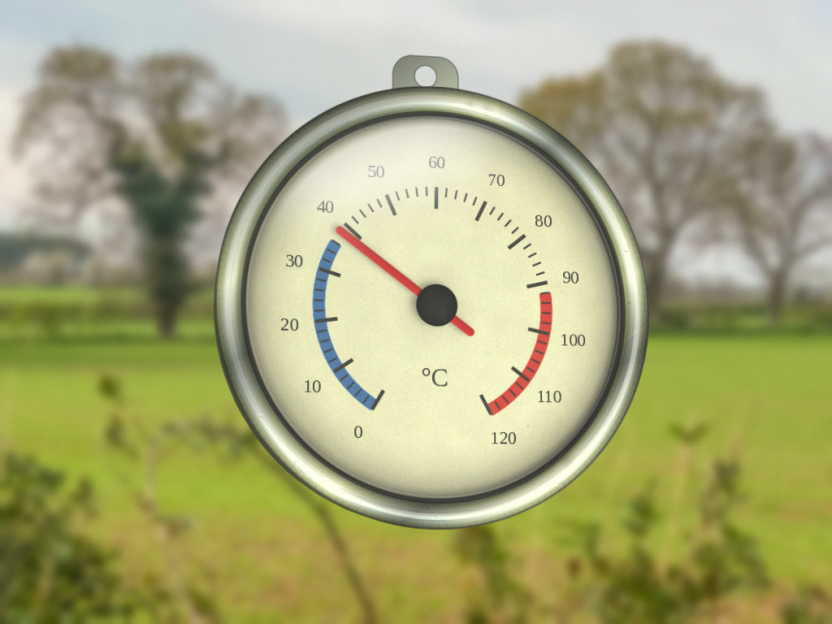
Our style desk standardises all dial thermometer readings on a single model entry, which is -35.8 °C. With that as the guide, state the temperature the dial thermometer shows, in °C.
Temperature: 38 °C
